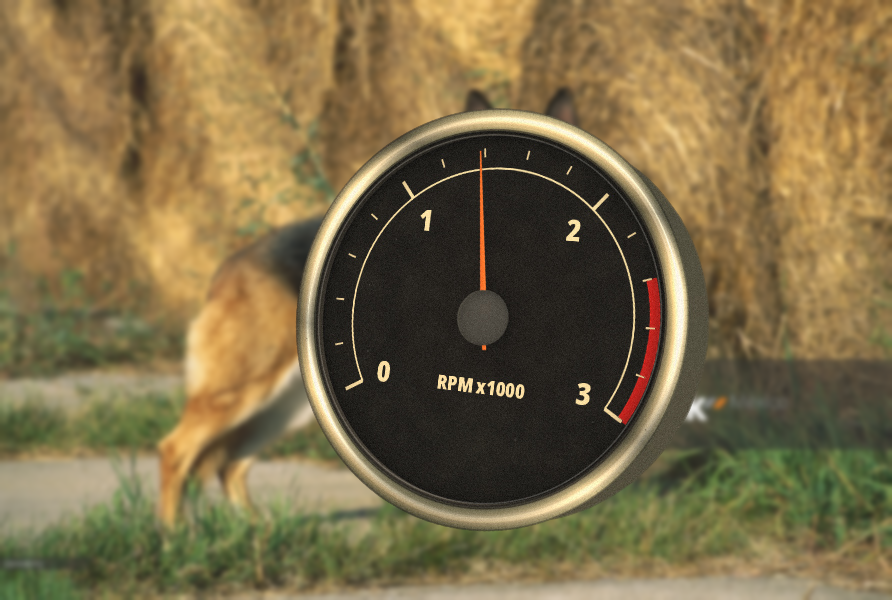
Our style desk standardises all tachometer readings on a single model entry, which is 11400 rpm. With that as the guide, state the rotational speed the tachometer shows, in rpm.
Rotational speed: 1400 rpm
